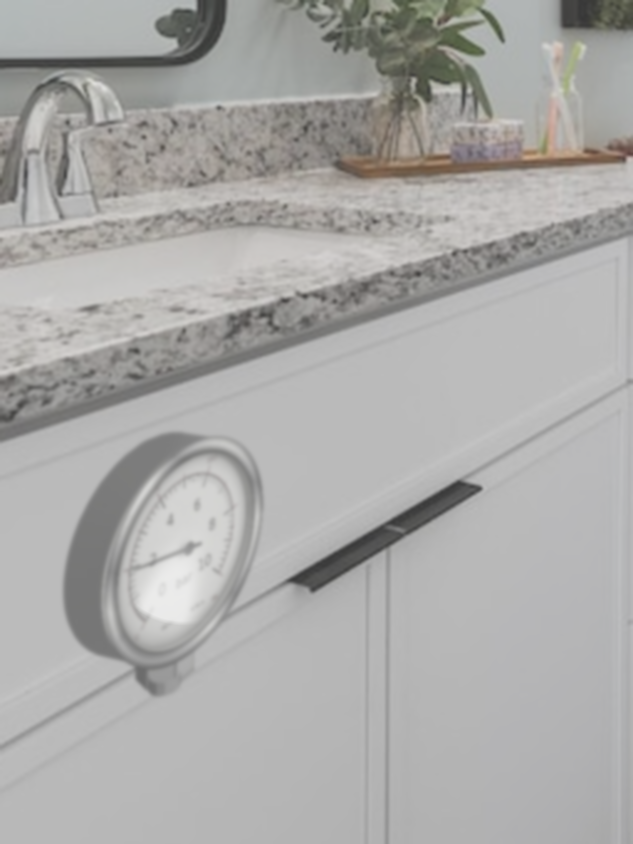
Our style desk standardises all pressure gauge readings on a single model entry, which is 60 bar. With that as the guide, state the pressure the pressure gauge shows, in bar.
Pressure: 2 bar
